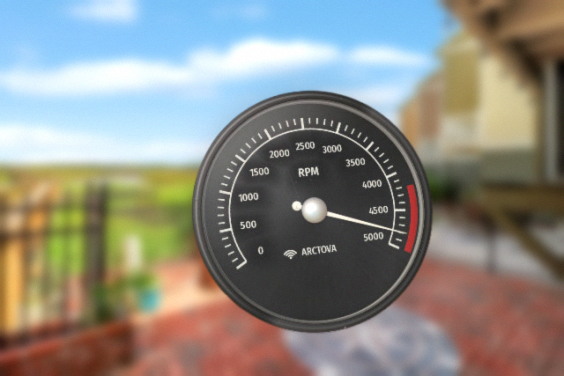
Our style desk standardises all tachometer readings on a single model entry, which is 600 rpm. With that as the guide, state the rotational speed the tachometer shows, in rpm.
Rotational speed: 4800 rpm
